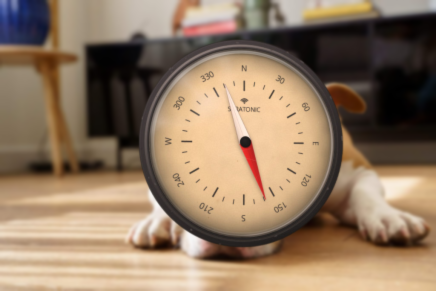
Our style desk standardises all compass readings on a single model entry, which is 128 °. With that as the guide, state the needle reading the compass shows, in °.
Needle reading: 160 °
